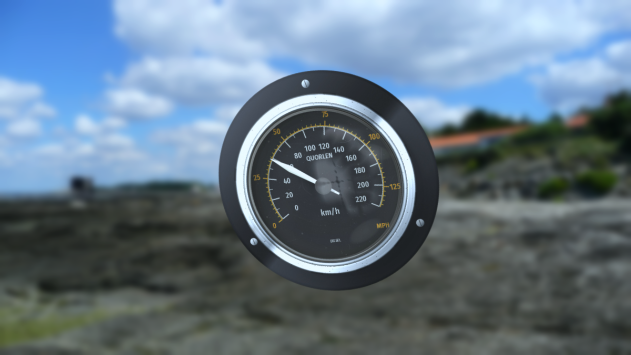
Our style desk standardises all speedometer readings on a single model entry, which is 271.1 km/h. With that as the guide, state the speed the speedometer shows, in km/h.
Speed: 60 km/h
